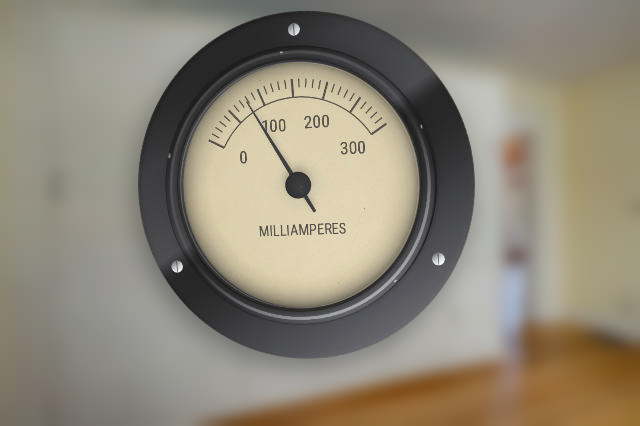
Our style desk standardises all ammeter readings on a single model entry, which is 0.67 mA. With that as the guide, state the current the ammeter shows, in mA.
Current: 80 mA
